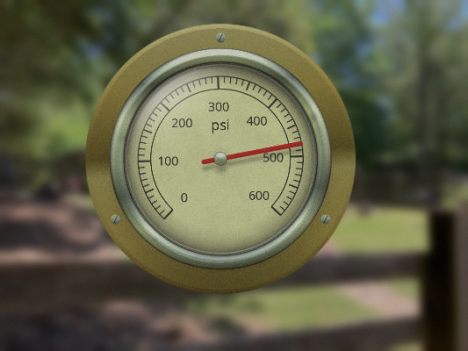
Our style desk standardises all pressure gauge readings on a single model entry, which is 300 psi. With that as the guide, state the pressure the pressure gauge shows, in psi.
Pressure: 480 psi
